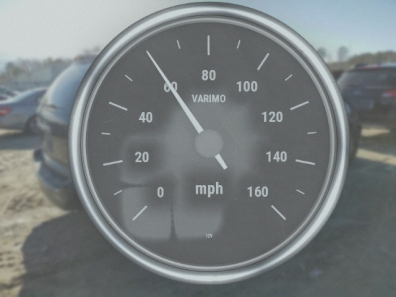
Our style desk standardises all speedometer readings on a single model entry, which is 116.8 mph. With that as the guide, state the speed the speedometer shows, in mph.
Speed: 60 mph
